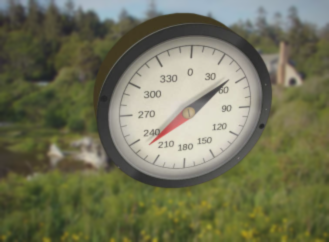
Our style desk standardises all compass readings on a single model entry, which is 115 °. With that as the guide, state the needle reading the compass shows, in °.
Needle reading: 230 °
